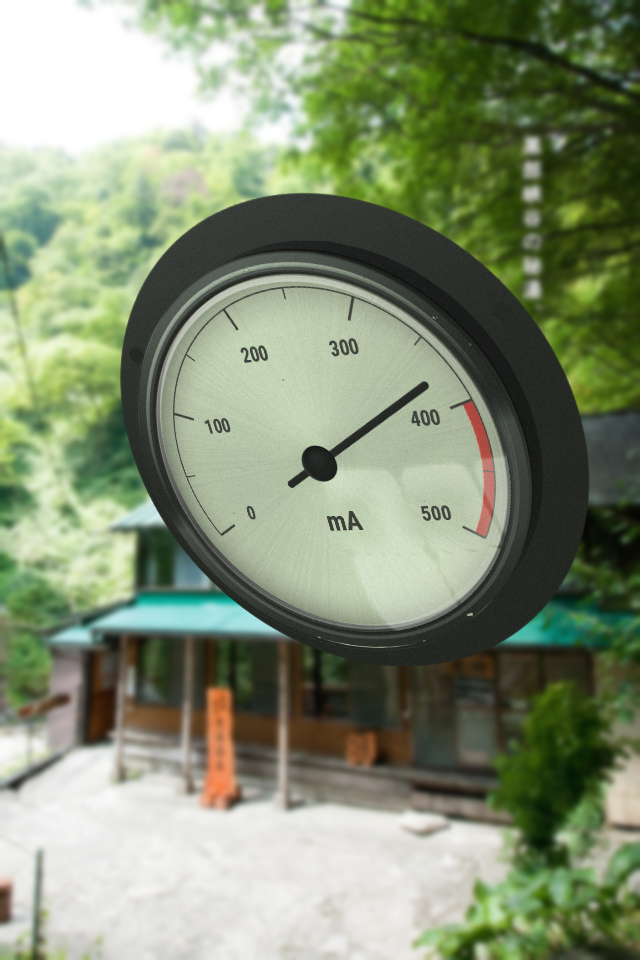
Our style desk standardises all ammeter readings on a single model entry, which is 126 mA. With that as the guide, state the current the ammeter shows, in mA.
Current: 375 mA
